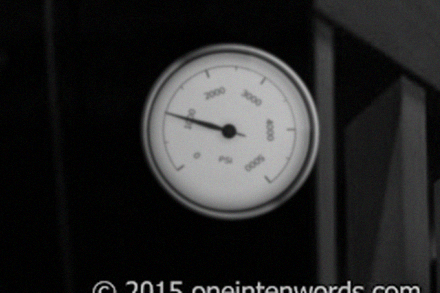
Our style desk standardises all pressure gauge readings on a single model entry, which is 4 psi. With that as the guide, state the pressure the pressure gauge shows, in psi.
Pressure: 1000 psi
